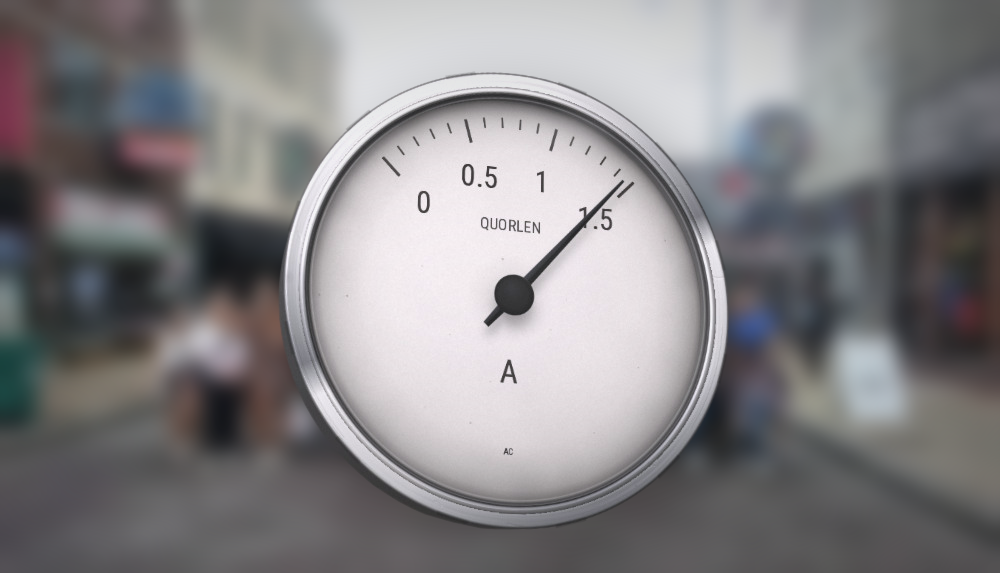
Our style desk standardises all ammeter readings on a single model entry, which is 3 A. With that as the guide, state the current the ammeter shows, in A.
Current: 1.45 A
